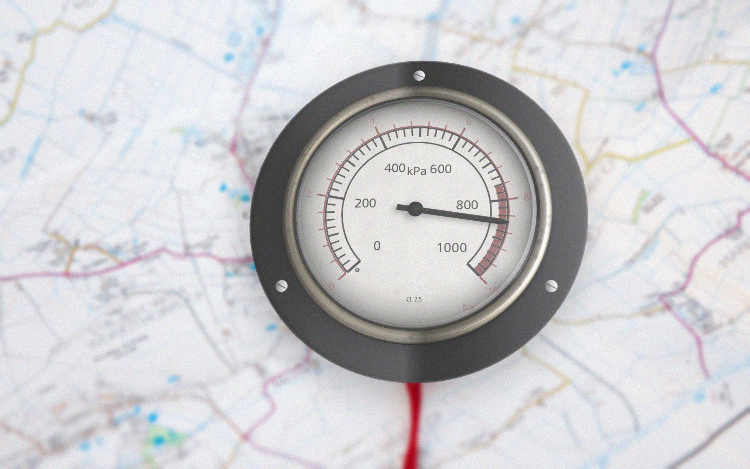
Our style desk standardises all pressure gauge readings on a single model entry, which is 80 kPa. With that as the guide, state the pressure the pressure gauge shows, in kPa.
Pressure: 860 kPa
